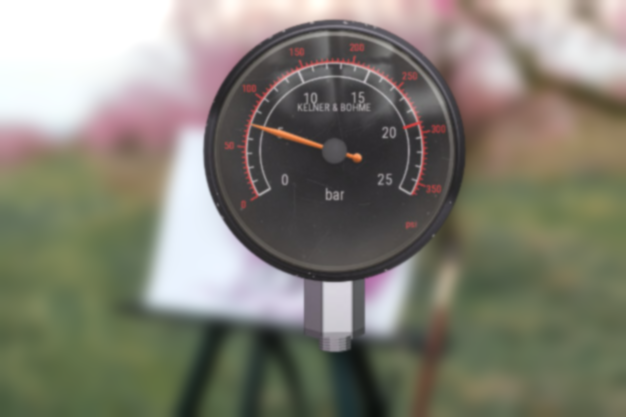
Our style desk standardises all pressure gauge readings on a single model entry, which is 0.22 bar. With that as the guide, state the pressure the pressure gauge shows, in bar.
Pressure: 5 bar
